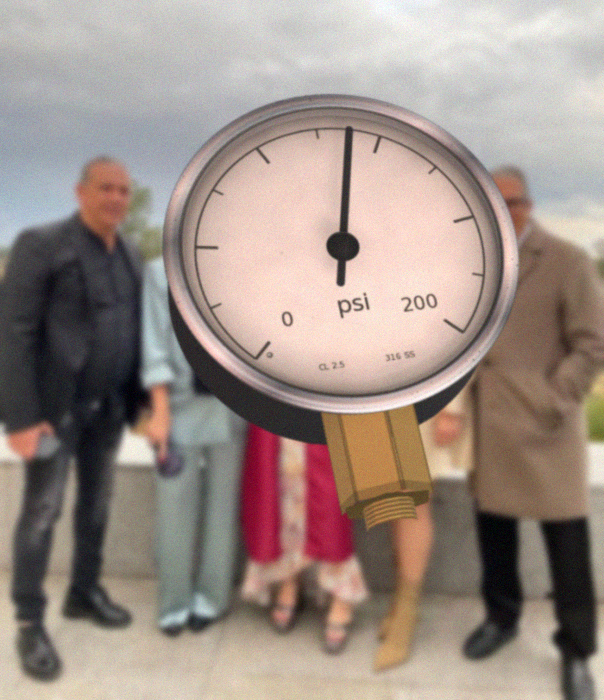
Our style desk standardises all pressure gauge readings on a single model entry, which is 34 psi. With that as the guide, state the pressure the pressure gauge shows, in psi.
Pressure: 110 psi
